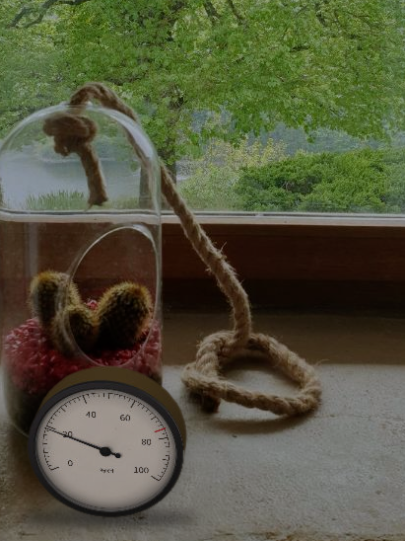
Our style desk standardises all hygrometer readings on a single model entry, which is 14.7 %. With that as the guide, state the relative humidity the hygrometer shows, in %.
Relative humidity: 20 %
